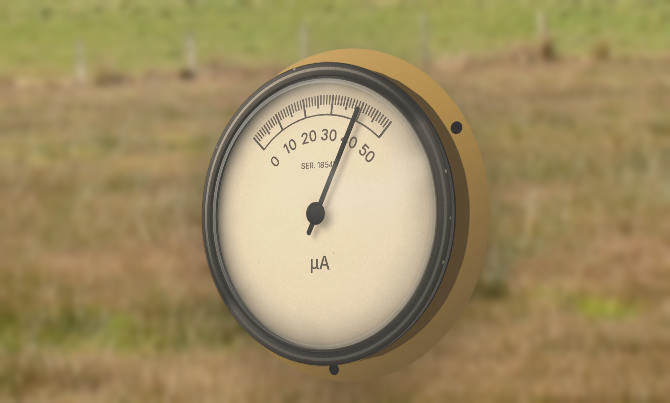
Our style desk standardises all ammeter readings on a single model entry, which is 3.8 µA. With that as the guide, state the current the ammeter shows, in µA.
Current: 40 µA
